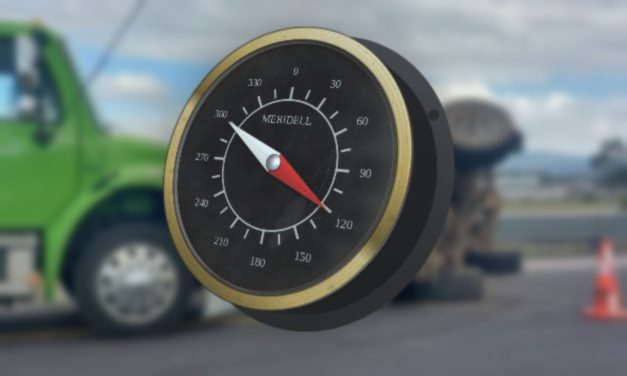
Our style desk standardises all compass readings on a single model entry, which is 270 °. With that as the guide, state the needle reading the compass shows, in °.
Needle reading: 120 °
